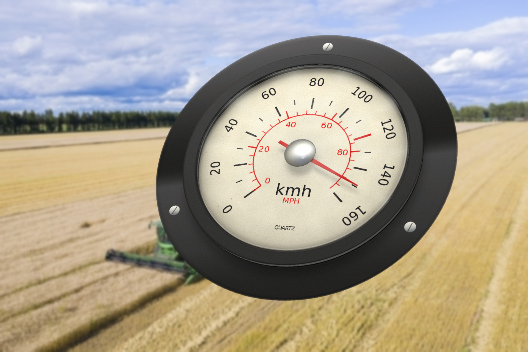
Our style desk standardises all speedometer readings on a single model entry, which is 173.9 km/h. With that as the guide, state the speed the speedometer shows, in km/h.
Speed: 150 km/h
